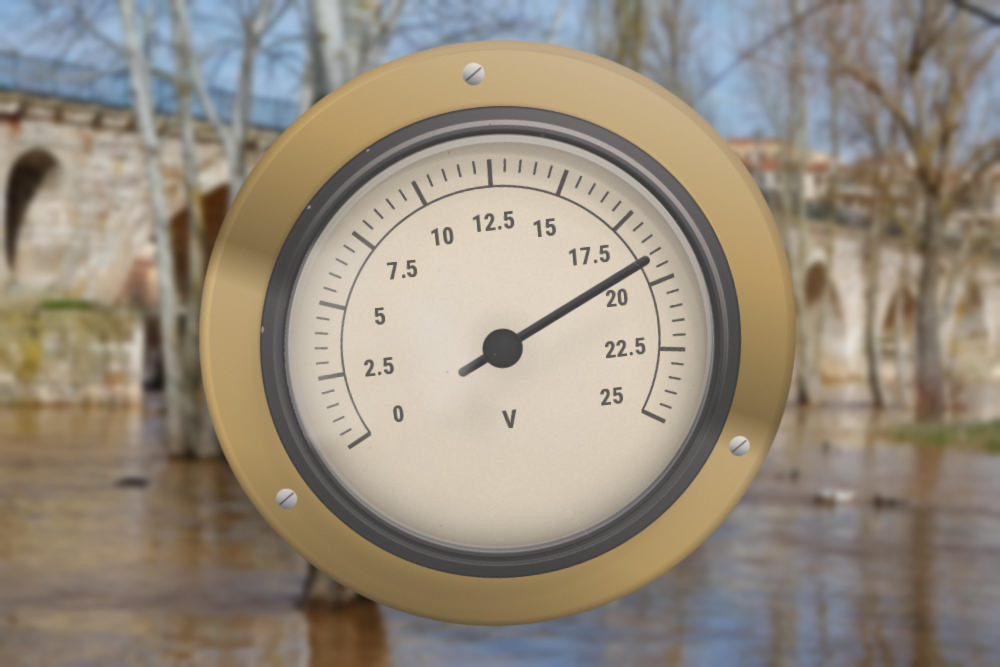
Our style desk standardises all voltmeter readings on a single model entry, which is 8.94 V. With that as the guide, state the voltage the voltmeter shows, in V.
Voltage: 19 V
